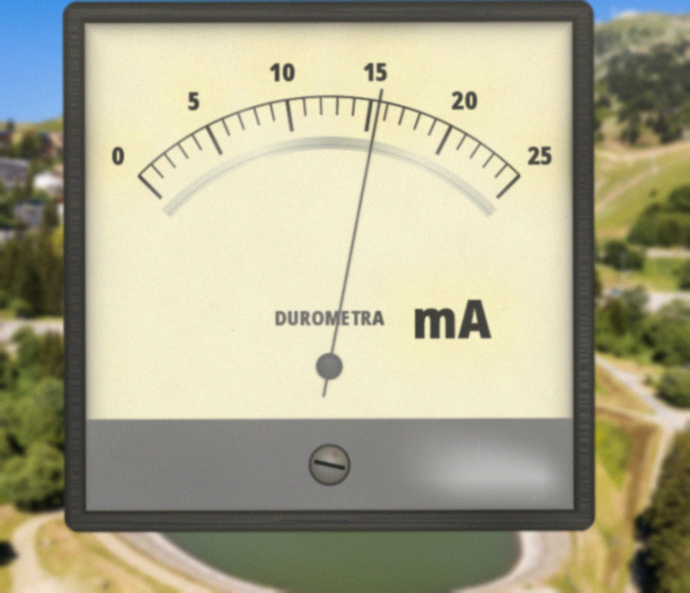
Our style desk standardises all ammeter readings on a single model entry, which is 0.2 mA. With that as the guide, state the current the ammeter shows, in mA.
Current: 15.5 mA
